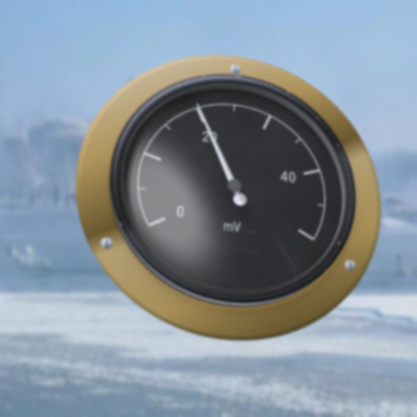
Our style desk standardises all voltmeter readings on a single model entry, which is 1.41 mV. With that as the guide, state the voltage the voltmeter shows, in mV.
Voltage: 20 mV
